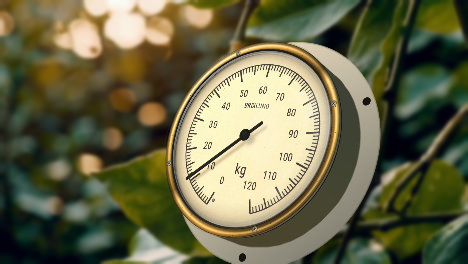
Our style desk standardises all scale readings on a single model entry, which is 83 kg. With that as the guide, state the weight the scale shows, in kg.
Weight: 10 kg
